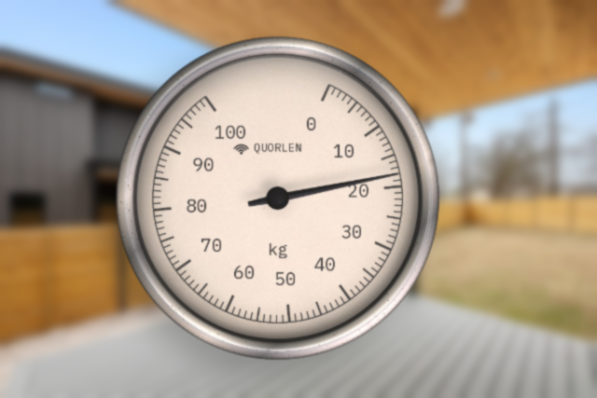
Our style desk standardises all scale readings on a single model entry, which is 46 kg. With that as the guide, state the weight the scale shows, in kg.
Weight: 18 kg
